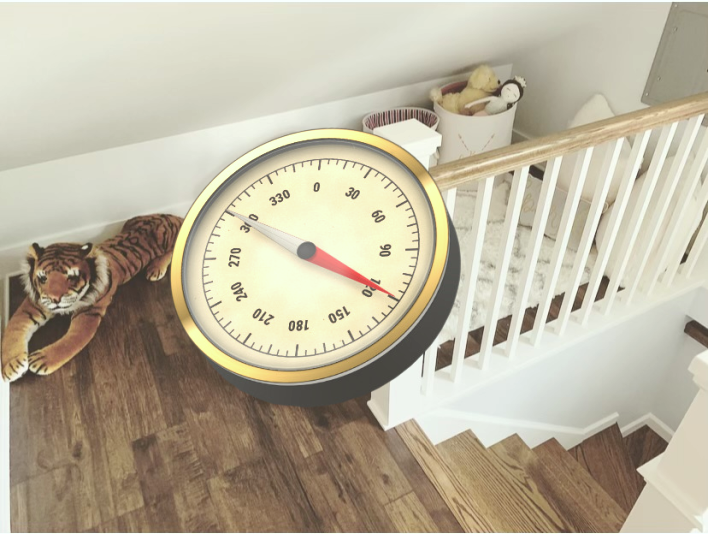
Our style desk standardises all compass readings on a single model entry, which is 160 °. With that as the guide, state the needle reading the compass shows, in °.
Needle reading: 120 °
